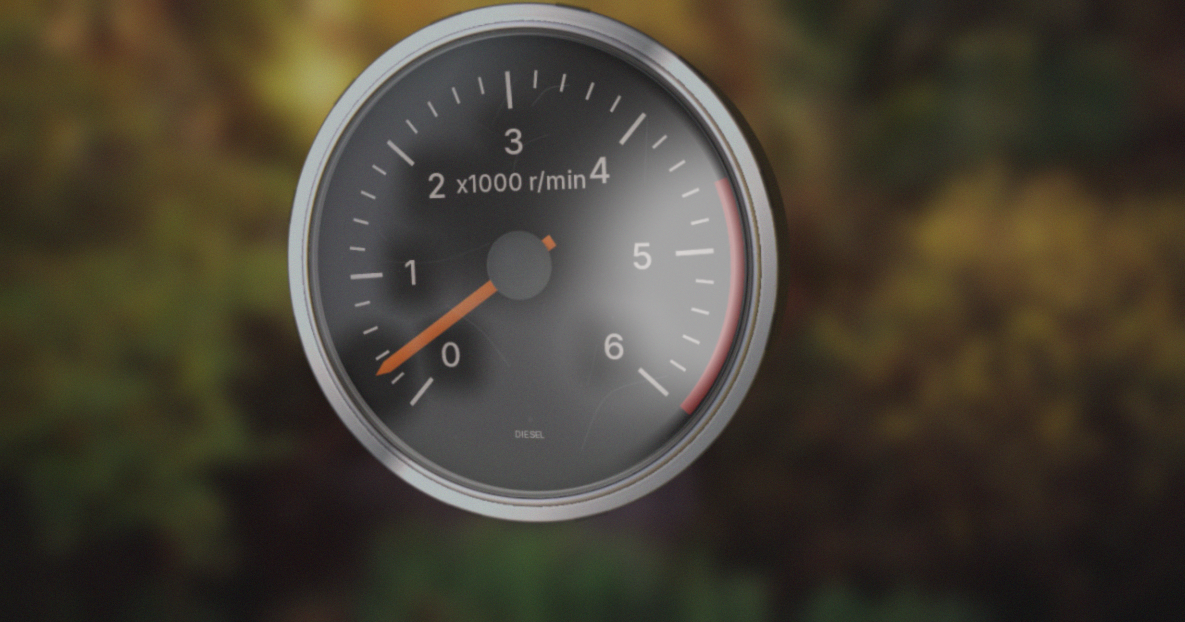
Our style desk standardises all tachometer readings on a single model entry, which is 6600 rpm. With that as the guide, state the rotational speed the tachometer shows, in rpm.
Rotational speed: 300 rpm
